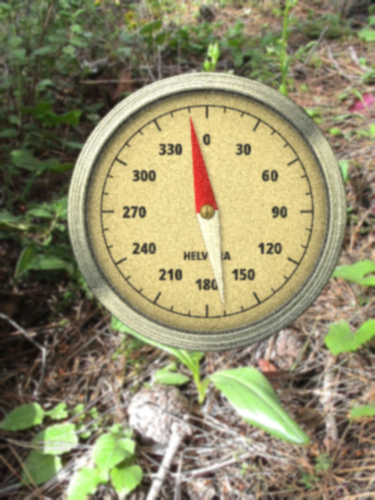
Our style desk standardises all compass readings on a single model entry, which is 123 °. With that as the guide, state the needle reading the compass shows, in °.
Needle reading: 350 °
